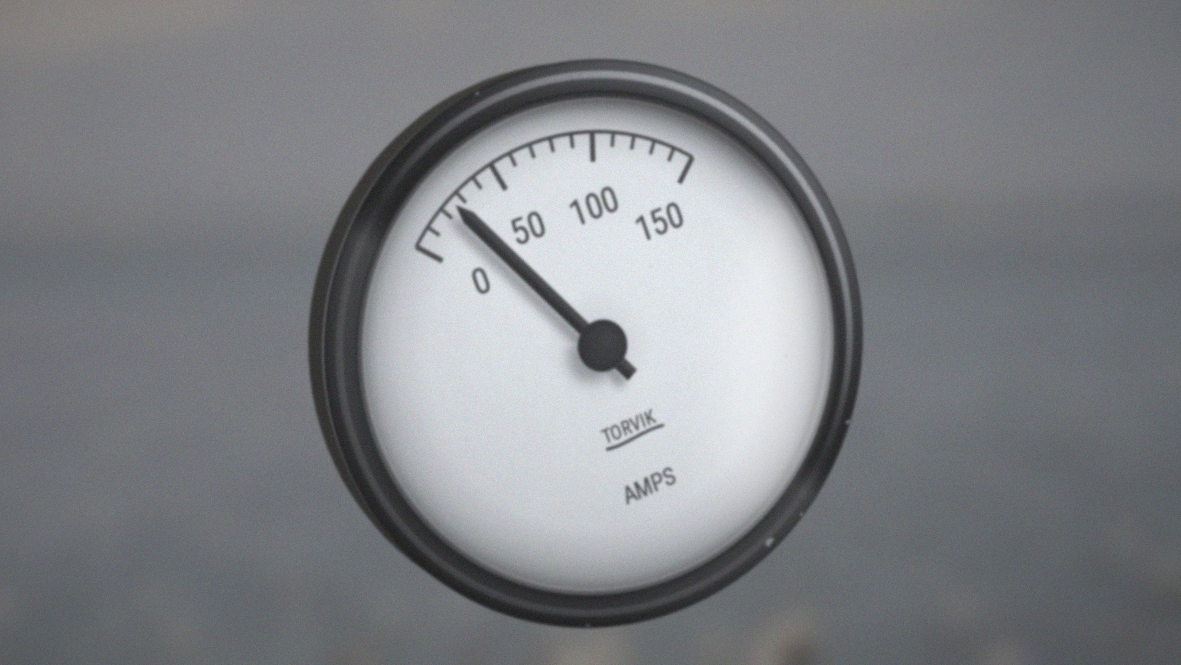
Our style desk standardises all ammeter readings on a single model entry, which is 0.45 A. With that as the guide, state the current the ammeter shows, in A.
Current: 25 A
